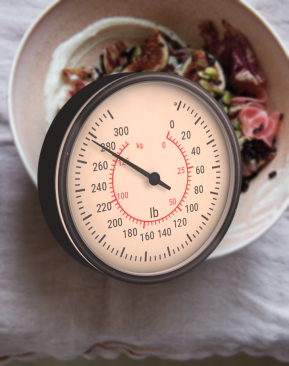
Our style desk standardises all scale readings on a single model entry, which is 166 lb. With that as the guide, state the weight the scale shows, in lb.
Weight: 276 lb
